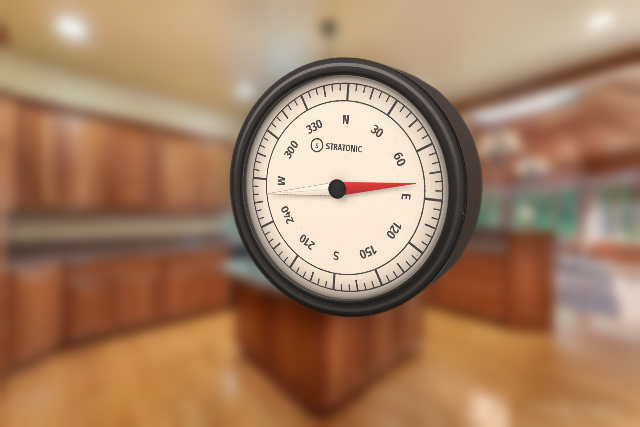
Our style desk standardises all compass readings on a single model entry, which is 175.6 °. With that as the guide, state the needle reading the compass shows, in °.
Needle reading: 80 °
